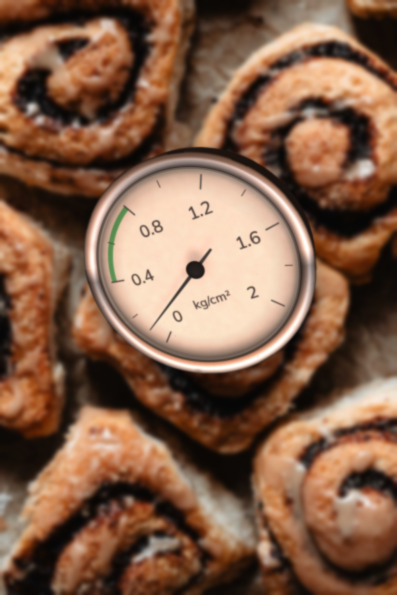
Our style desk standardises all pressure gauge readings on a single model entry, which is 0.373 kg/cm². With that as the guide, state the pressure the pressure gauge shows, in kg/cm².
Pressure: 0.1 kg/cm²
